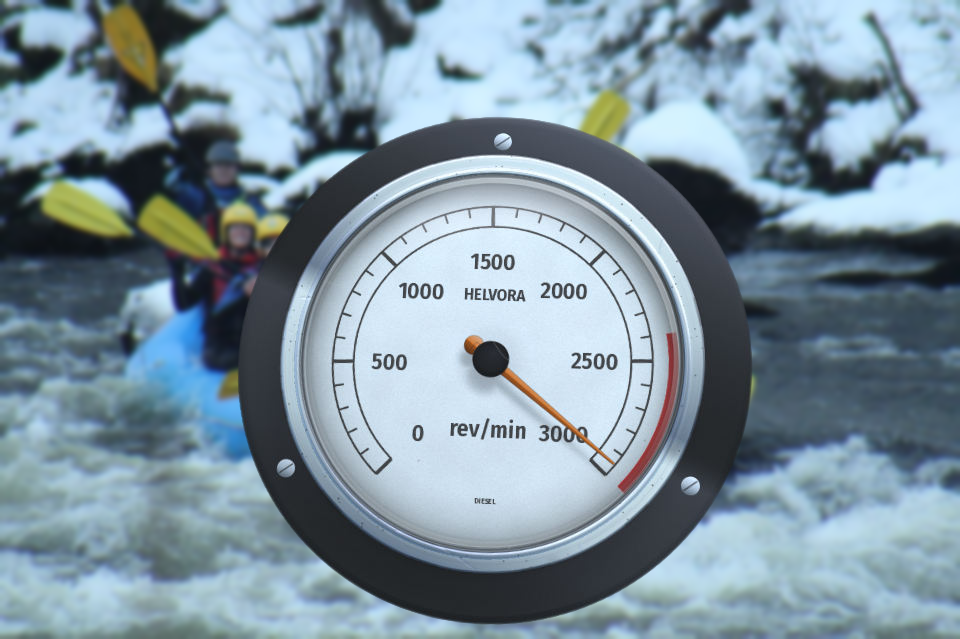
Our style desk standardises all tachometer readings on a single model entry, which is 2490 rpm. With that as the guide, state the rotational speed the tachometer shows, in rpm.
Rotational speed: 2950 rpm
